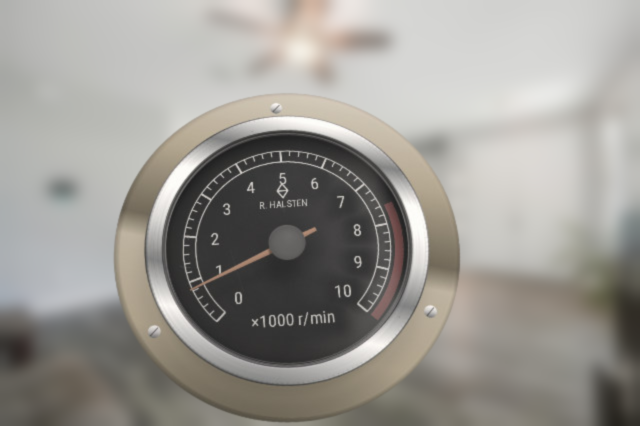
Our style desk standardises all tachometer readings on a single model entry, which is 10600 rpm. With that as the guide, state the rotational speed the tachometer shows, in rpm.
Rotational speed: 800 rpm
